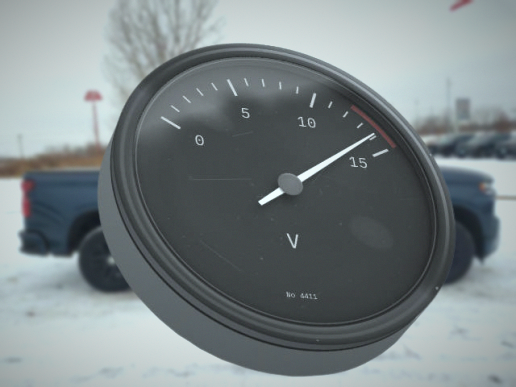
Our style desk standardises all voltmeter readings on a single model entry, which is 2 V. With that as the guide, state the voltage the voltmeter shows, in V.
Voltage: 14 V
